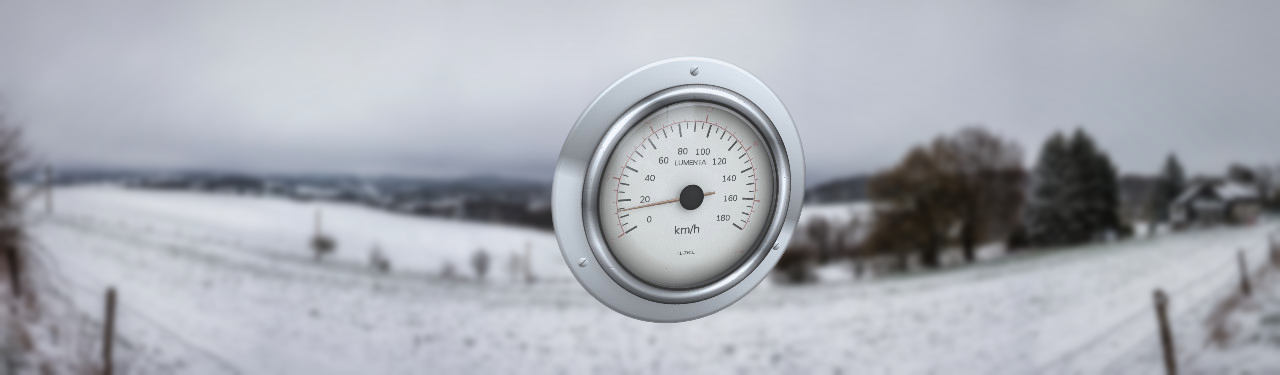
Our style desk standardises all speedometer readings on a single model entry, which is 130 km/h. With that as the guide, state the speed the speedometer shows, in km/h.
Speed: 15 km/h
